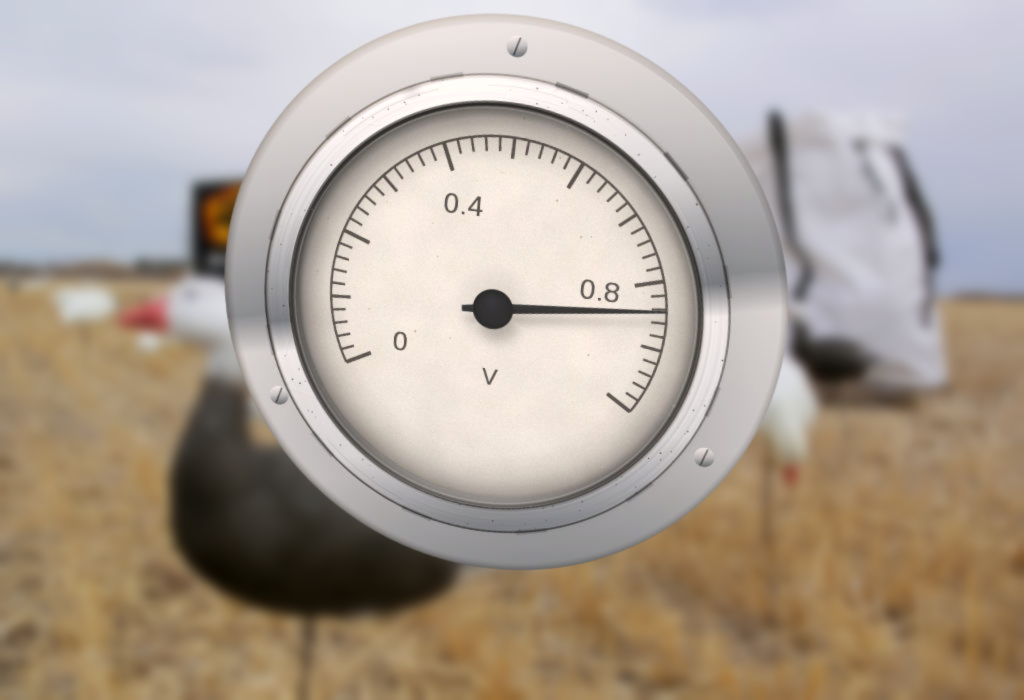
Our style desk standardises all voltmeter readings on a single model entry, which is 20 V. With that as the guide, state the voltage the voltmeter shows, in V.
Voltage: 0.84 V
